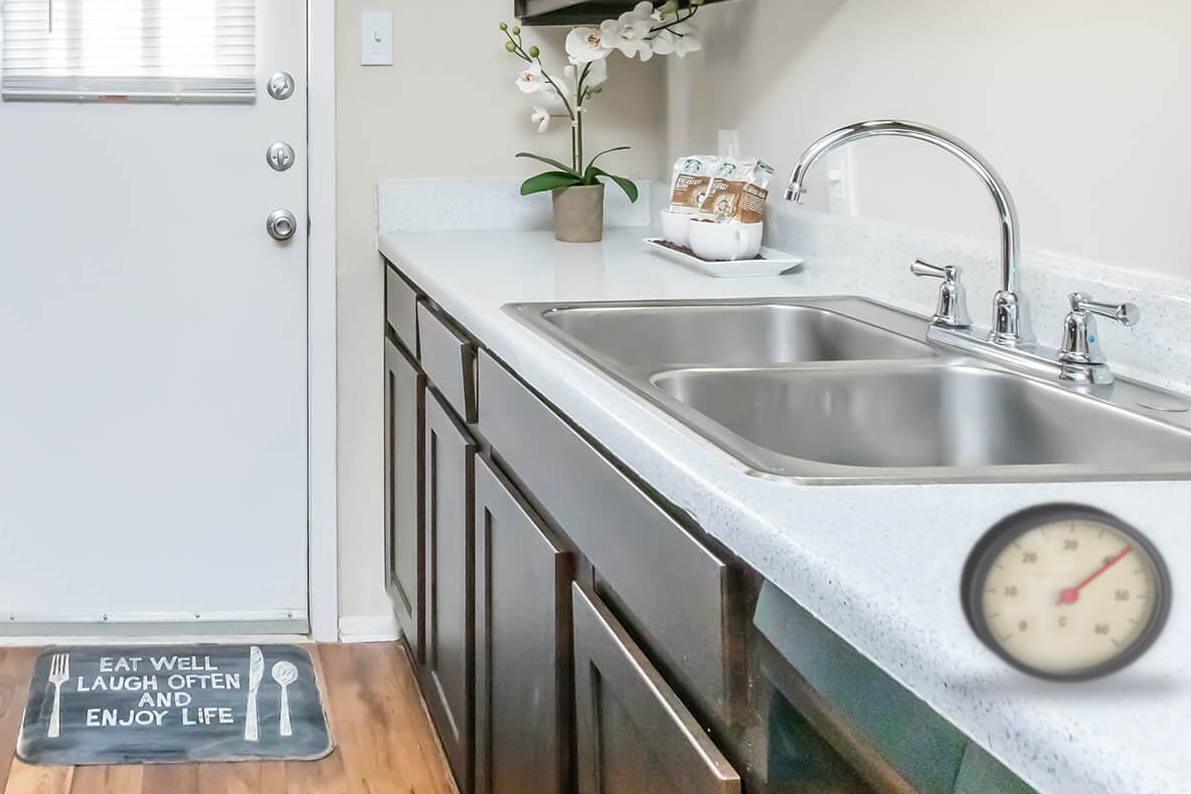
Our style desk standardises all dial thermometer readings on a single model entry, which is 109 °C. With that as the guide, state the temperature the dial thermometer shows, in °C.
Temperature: 40 °C
